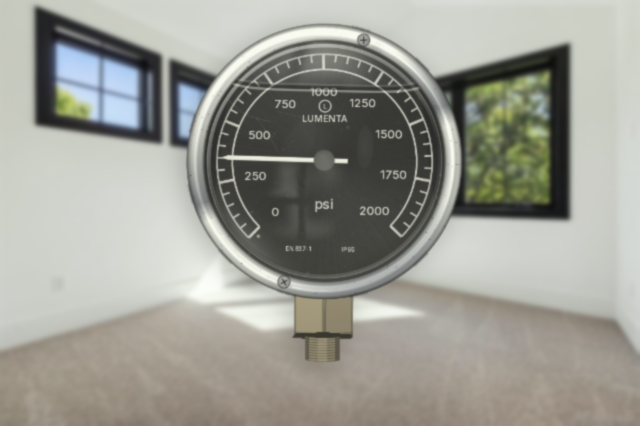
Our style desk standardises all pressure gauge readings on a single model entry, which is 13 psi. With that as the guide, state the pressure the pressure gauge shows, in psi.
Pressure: 350 psi
